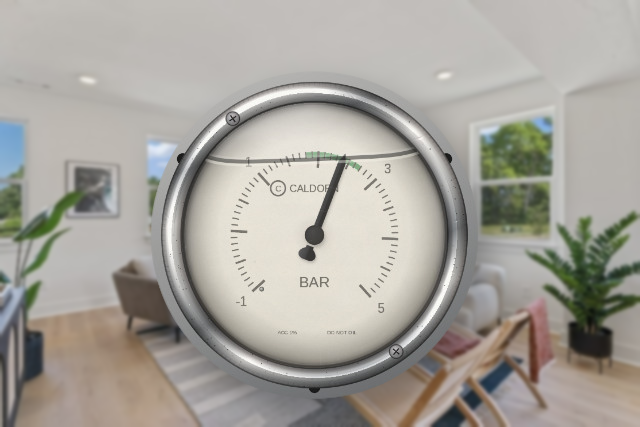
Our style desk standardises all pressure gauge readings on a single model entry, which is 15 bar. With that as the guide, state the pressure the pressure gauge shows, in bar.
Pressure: 2.4 bar
